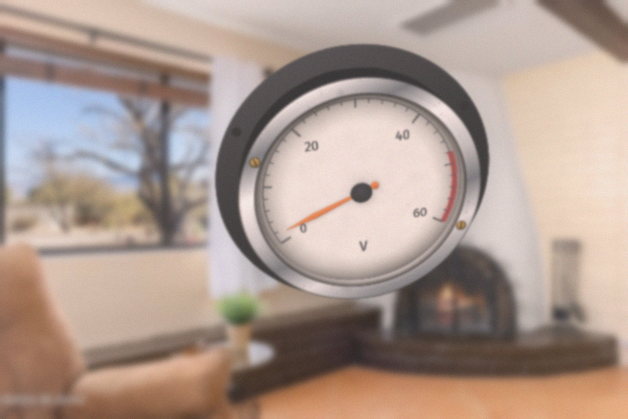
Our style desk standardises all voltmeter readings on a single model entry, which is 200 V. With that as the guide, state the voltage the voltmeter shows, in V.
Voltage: 2 V
